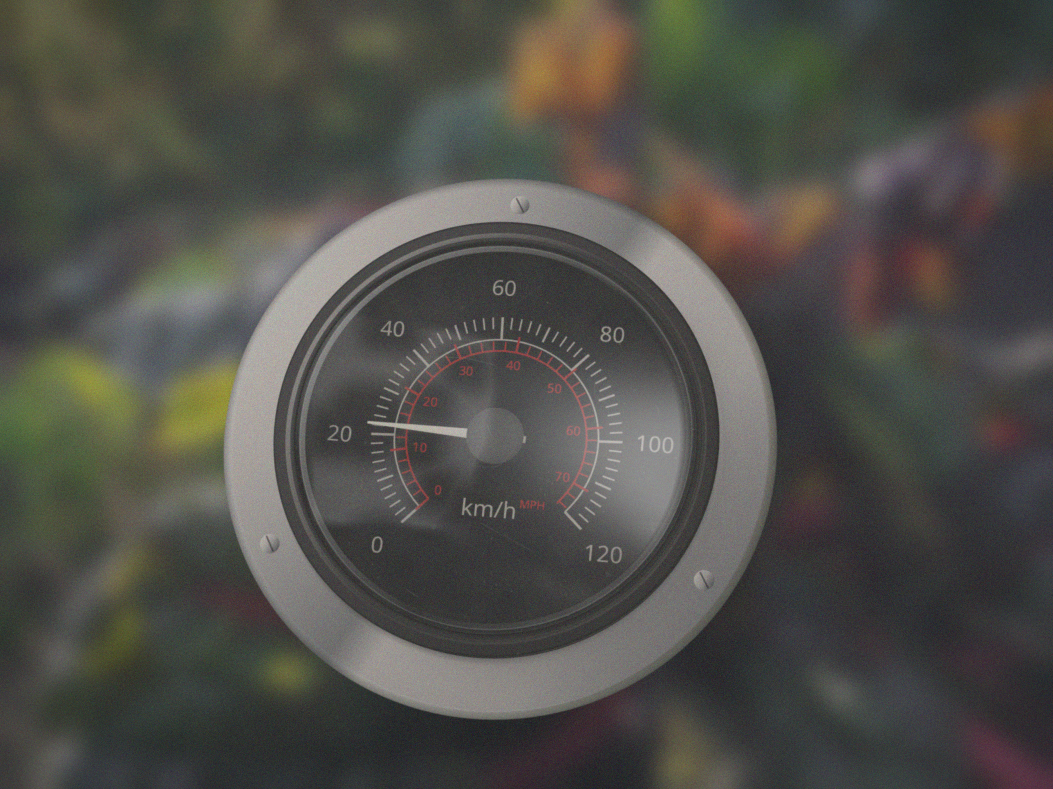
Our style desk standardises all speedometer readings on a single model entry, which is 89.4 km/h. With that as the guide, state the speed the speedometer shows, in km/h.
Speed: 22 km/h
